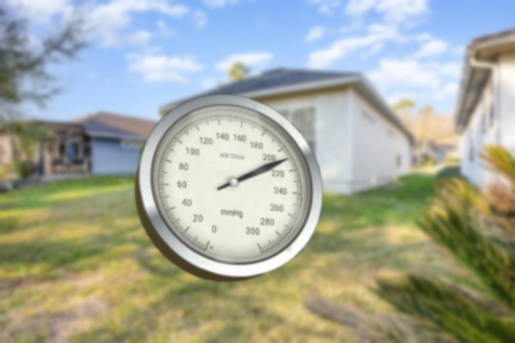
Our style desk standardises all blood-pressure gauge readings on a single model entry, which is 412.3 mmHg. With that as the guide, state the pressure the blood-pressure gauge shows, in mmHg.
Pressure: 210 mmHg
